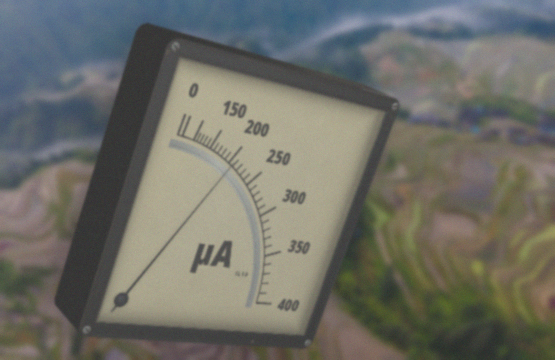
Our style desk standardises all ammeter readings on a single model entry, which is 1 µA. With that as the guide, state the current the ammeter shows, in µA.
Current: 200 µA
